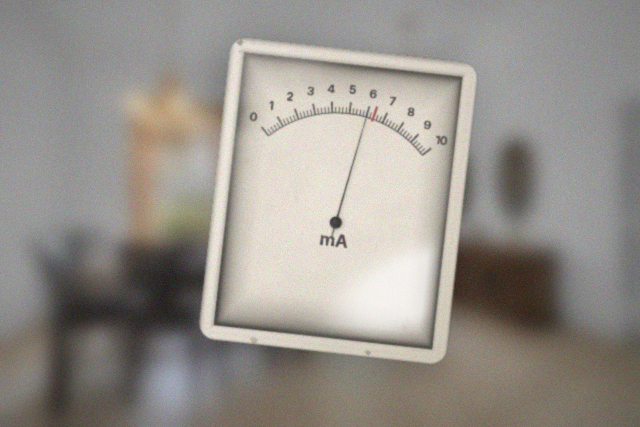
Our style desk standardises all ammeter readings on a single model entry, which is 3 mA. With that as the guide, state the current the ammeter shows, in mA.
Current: 6 mA
